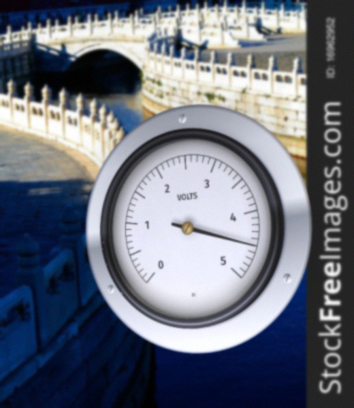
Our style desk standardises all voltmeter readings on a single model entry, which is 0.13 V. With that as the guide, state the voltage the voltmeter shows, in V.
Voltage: 4.5 V
